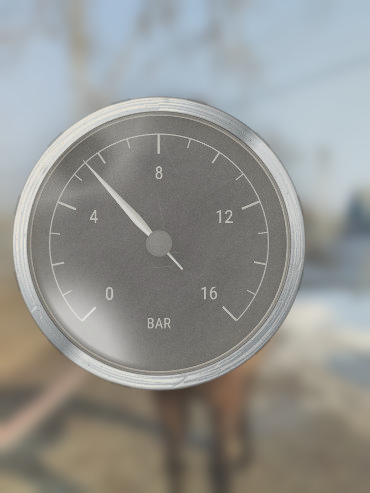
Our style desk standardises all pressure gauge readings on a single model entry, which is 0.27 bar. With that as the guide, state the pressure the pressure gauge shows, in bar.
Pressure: 5.5 bar
